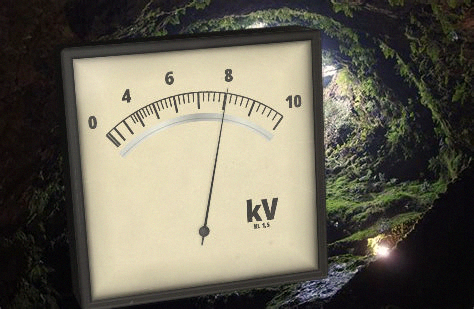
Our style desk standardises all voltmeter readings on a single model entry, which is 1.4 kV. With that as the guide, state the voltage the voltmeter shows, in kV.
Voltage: 8 kV
